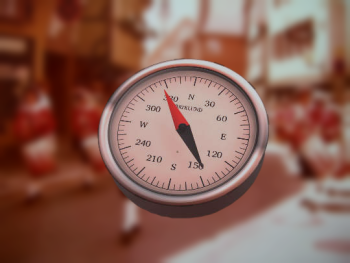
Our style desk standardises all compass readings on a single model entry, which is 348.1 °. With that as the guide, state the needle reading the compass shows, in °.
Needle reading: 325 °
